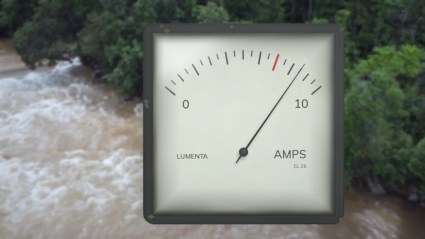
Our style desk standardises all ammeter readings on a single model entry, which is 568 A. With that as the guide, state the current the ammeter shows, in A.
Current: 8.5 A
